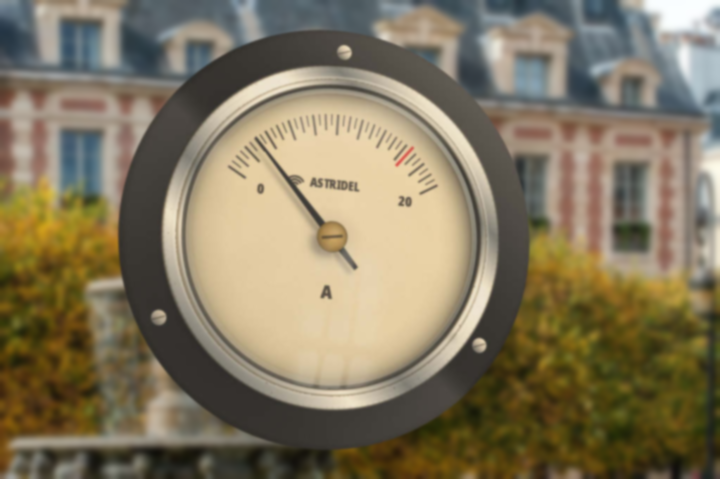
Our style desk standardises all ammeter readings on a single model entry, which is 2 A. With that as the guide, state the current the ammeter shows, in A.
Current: 3 A
